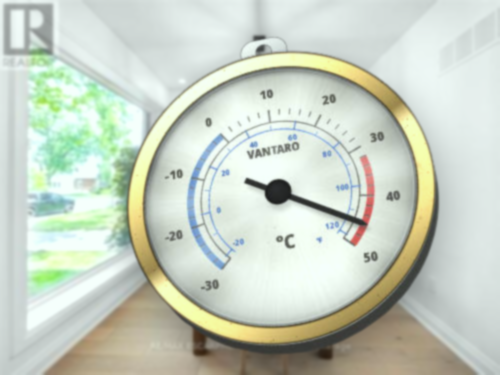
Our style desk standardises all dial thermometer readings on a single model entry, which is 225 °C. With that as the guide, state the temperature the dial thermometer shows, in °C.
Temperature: 46 °C
